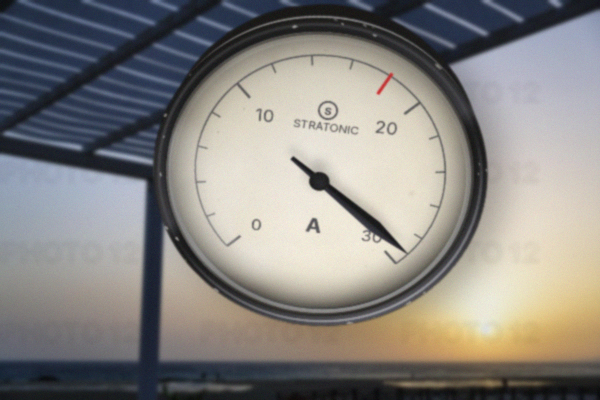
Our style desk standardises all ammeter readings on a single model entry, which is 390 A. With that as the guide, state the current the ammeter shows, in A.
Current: 29 A
